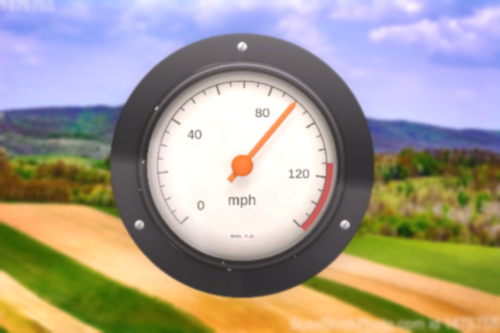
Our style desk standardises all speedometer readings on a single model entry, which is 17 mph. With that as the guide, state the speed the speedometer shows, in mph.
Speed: 90 mph
